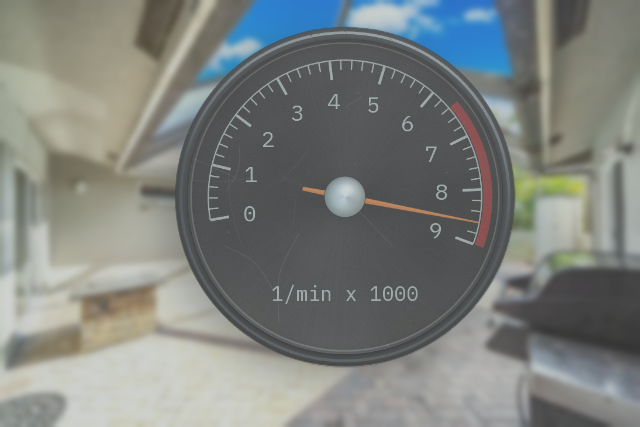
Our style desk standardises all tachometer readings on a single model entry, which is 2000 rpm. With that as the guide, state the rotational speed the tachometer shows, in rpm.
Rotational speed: 8600 rpm
